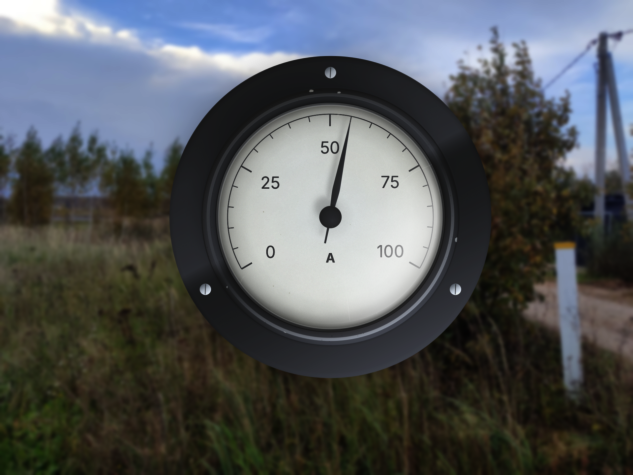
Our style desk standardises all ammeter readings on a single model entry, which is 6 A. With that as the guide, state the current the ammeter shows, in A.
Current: 55 A
